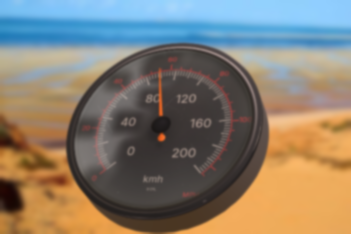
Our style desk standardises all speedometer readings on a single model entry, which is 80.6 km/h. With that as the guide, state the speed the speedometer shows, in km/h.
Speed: 90 km/h
